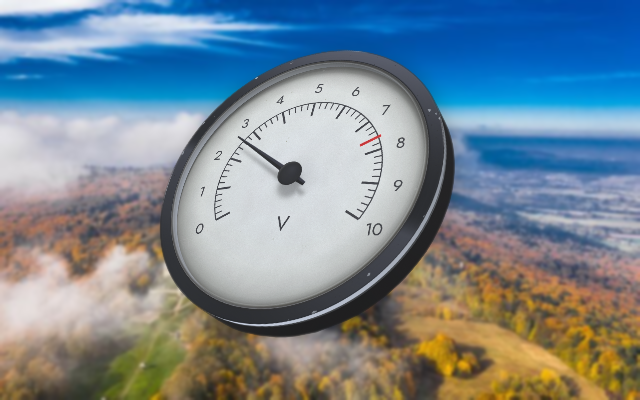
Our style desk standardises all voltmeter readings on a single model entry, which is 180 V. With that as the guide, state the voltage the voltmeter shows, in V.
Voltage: 2.6 V
